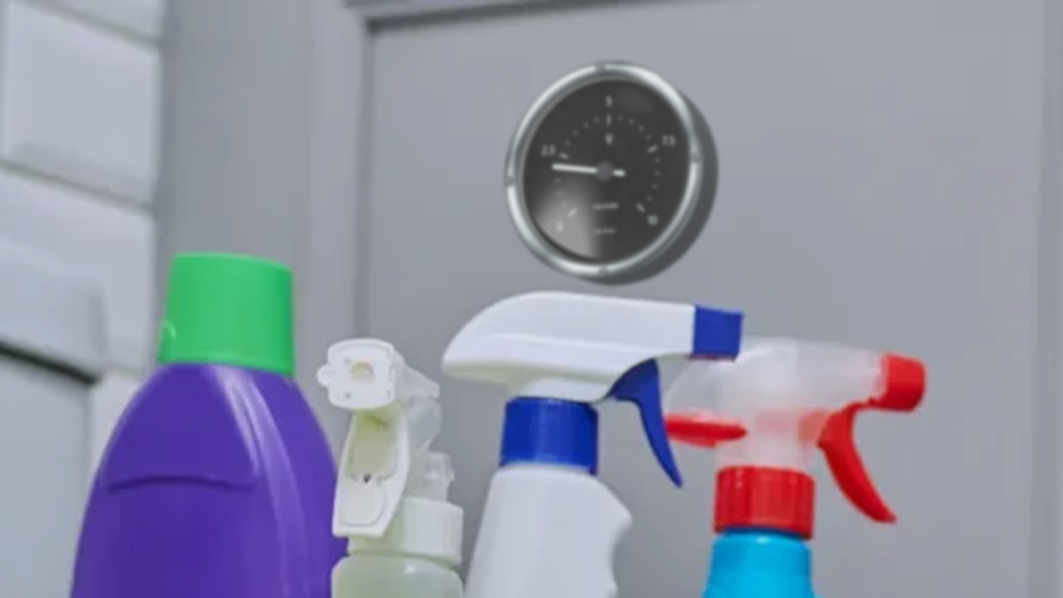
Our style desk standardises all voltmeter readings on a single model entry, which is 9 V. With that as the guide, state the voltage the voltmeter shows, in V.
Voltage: 2 V
